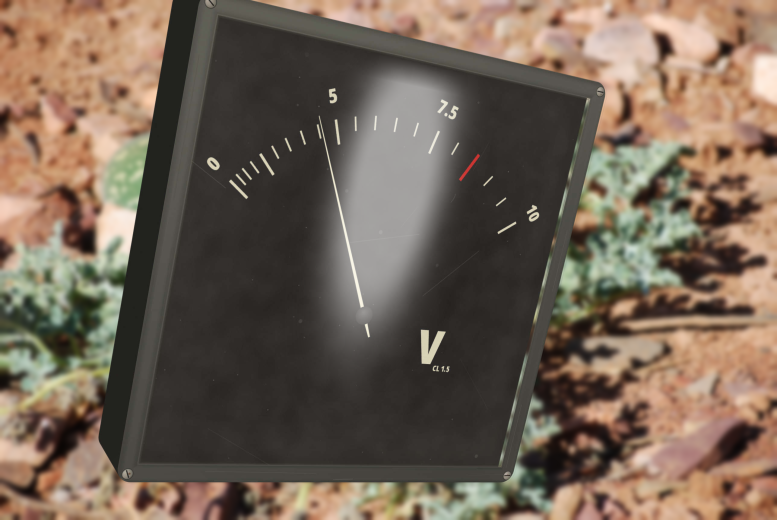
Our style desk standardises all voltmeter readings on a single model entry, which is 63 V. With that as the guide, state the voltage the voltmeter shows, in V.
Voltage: 4.5 V
